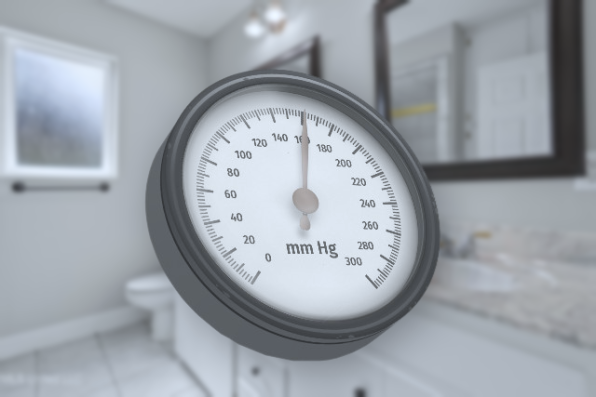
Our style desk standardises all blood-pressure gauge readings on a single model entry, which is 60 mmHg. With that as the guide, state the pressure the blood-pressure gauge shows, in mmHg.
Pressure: 160 mmHg
